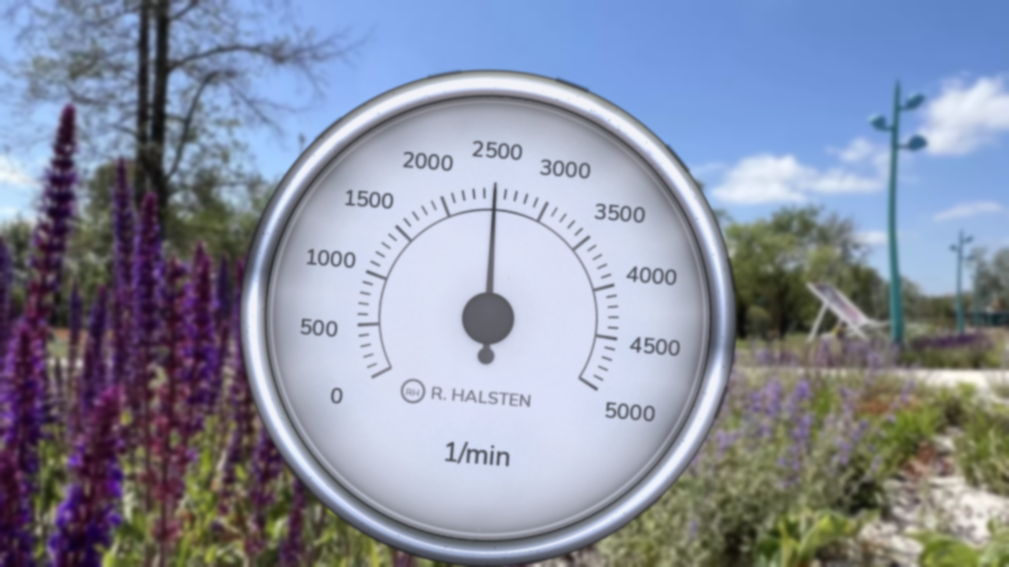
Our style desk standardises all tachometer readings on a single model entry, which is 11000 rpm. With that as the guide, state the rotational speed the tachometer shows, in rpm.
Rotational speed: 2500 rpm
